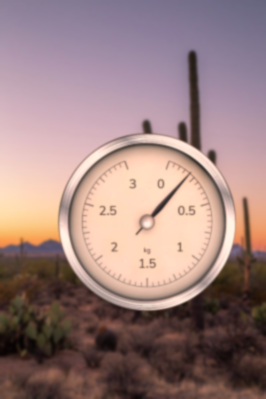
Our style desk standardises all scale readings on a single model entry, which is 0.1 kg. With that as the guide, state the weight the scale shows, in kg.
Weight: 0.2 kg
